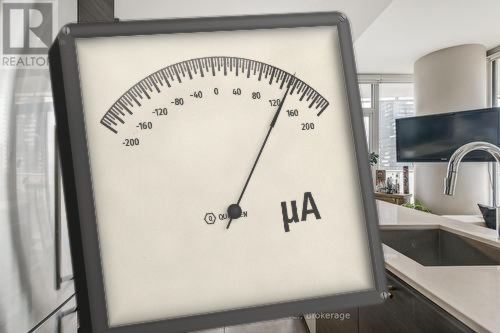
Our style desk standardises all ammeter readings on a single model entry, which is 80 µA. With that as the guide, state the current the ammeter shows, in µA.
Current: 130 µA
